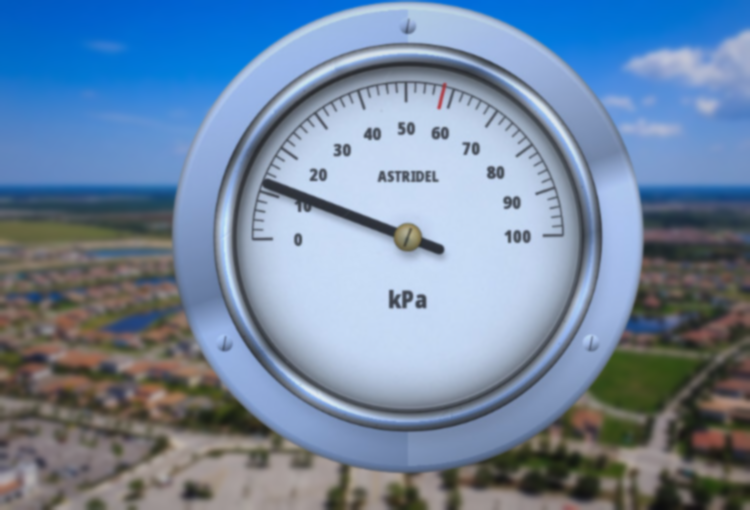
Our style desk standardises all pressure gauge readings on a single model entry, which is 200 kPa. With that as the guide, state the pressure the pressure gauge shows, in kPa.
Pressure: 12 kPa
